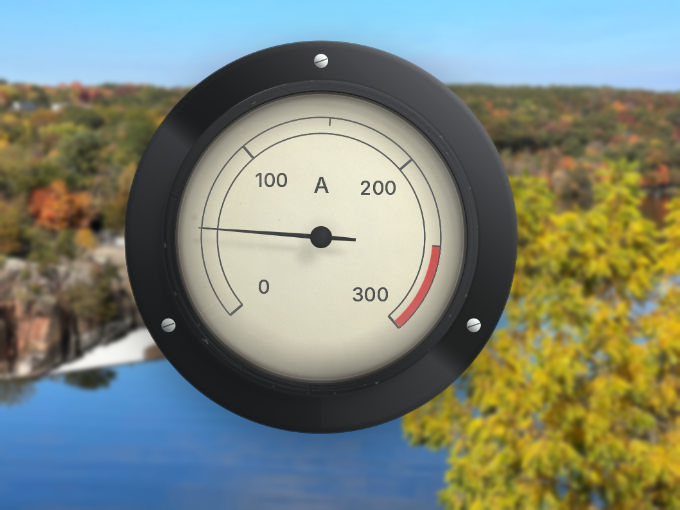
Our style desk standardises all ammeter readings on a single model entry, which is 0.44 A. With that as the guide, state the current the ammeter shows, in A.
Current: 50 A
